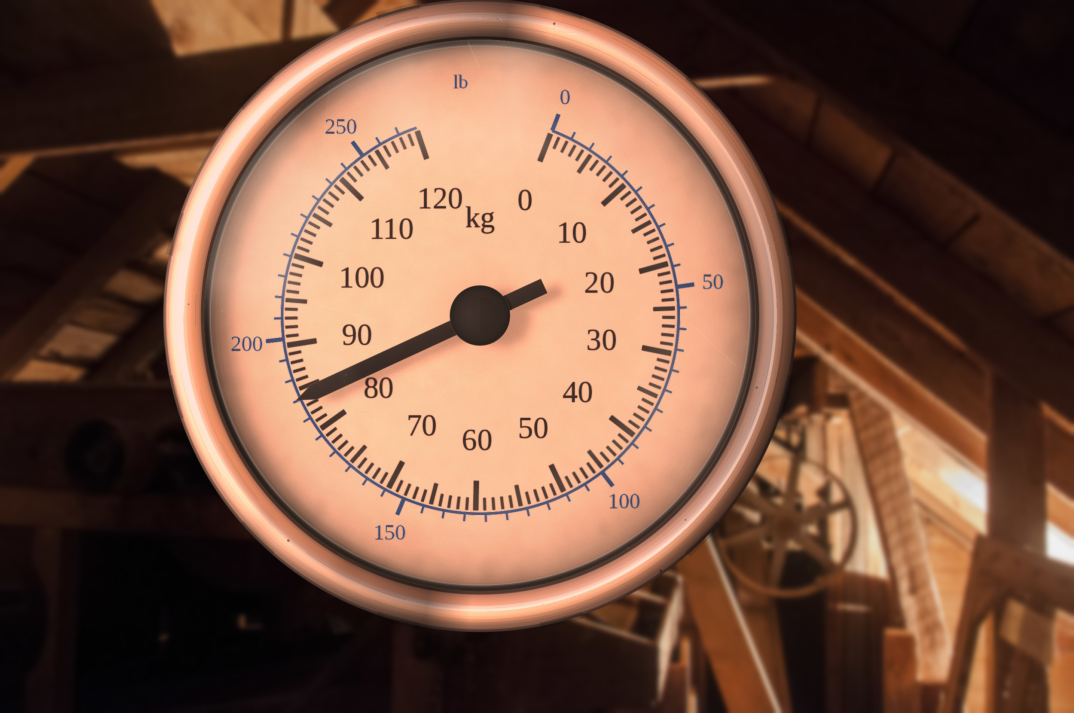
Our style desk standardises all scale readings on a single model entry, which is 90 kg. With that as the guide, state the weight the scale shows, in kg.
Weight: 84 kg
